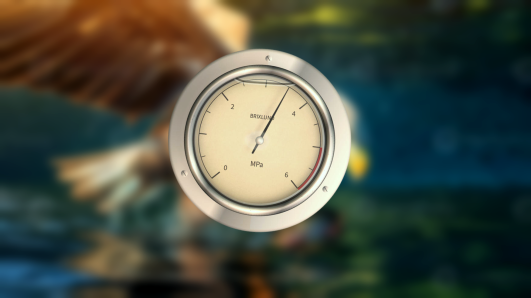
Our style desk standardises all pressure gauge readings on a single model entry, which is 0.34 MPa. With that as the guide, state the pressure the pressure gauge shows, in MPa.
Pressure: 3.5 MPa
